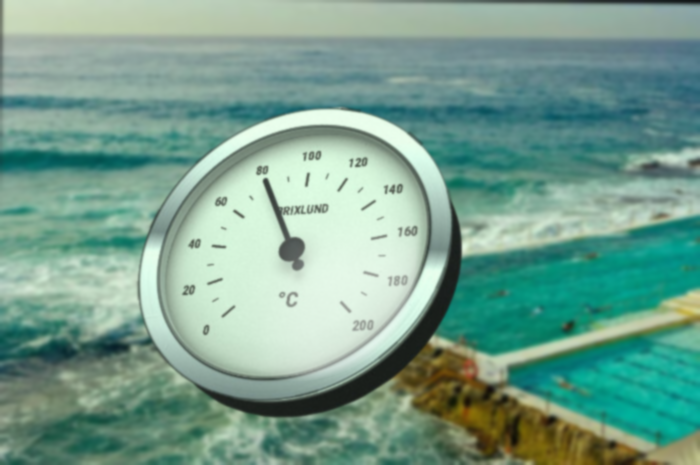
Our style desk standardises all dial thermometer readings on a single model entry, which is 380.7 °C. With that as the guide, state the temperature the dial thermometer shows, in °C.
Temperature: 80 °C
